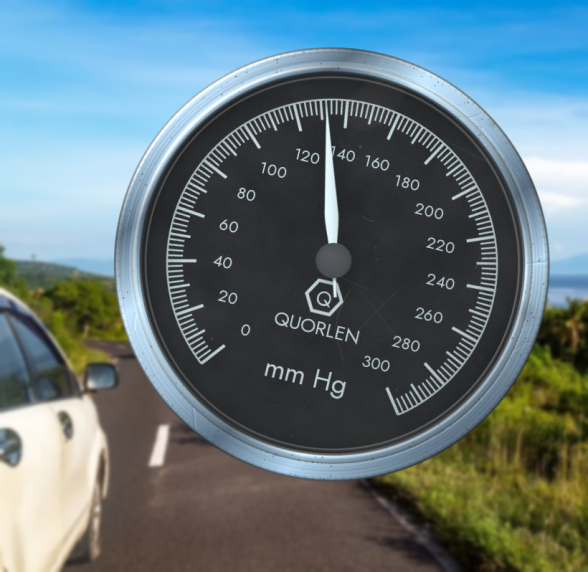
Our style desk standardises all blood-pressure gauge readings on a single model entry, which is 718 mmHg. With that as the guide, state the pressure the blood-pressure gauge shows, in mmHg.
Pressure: 132 mmHg
